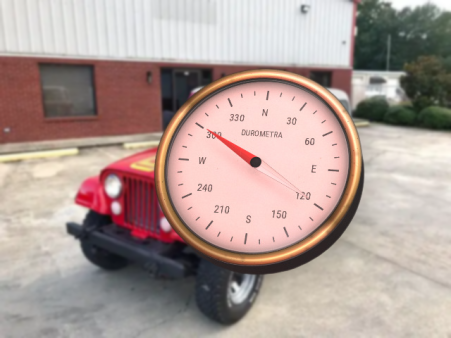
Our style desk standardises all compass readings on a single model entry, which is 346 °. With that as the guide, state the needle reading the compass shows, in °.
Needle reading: 300 °
